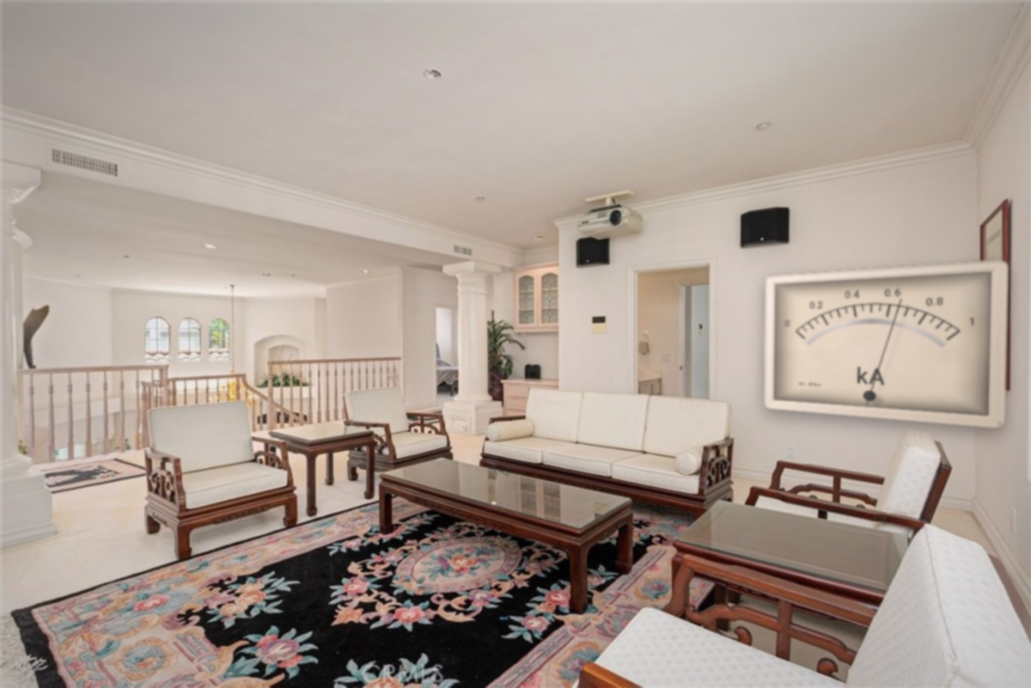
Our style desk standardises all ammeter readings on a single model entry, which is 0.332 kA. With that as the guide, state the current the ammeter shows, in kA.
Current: 0.65 kA
